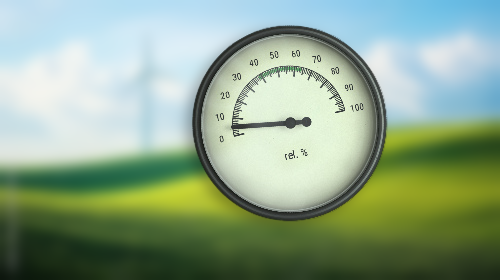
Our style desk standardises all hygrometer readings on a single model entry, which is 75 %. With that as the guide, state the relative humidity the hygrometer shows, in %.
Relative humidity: 5 %
